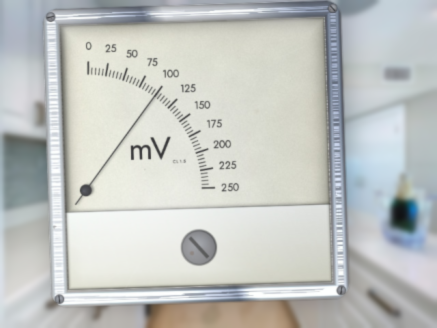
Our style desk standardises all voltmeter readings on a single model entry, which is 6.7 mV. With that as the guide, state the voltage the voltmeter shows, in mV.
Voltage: 100 mV
